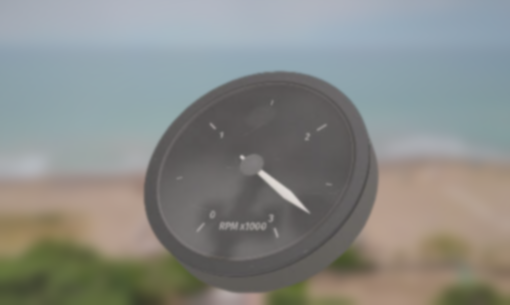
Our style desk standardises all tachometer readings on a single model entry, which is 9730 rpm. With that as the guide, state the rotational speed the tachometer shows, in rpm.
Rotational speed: 2750 rpm
